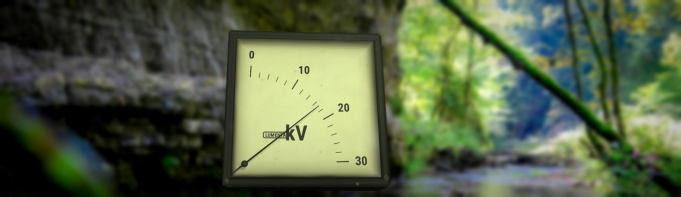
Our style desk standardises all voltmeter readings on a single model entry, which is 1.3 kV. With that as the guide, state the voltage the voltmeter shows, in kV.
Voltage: 17 kV
